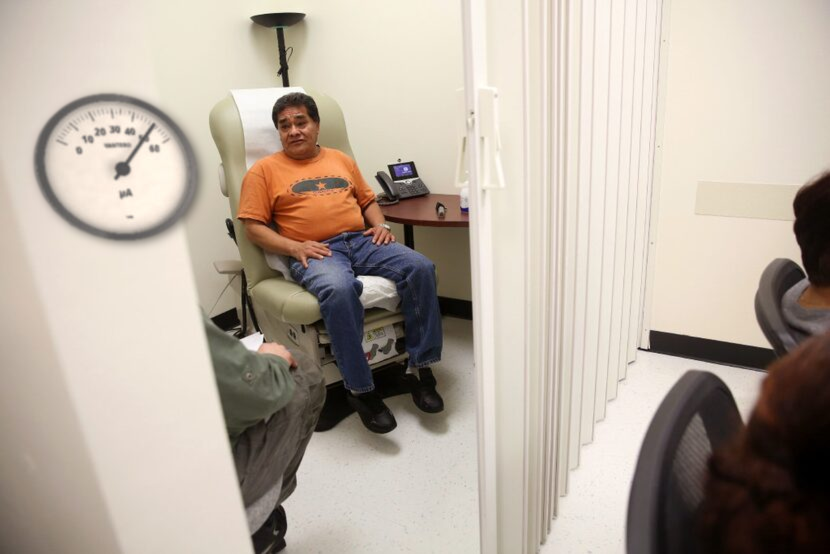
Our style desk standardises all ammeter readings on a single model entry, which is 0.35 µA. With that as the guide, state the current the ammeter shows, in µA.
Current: 50 µA
